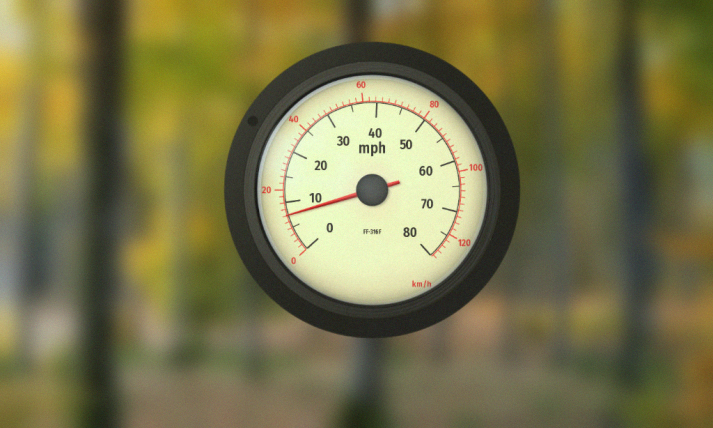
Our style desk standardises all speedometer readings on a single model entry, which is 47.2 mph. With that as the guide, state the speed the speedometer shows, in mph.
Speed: 7.5 mph
